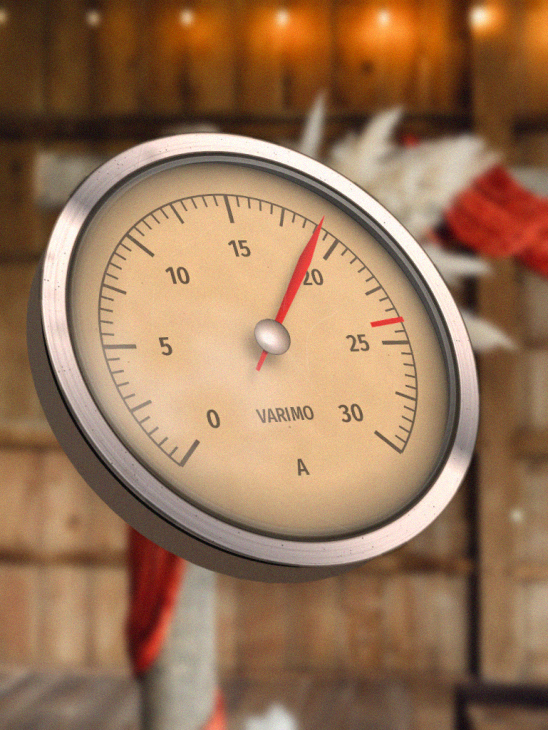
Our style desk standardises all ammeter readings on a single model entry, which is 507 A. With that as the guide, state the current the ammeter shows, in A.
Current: 19 A
